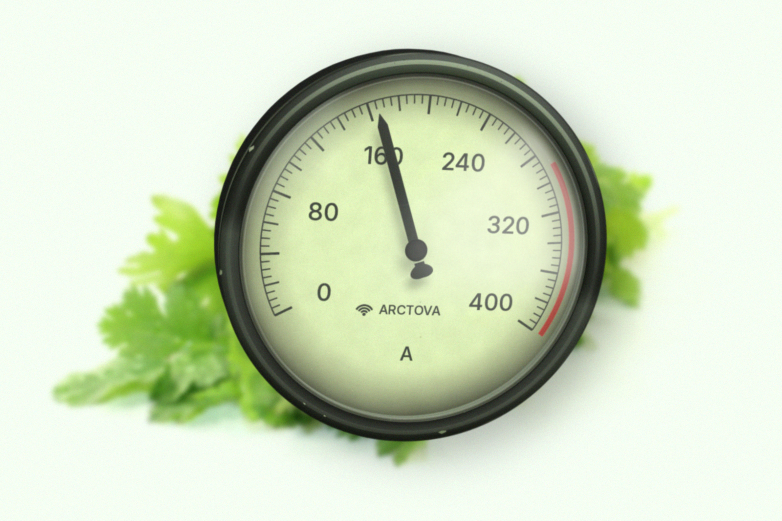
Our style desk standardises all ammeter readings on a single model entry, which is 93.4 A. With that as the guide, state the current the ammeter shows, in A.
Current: 165 A
